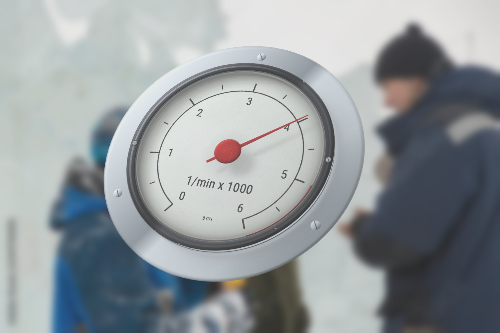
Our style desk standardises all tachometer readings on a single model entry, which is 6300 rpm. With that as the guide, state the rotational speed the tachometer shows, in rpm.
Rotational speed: 4000 rpm
